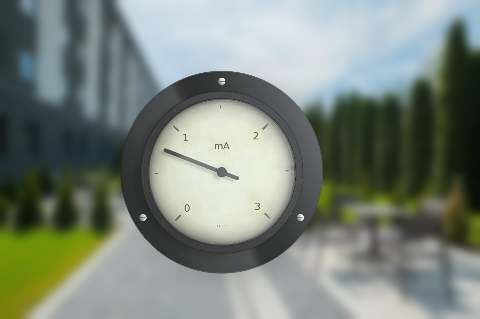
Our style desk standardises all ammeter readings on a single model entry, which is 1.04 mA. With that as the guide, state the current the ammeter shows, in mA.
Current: 0.75 mA
